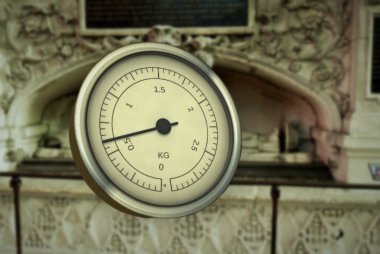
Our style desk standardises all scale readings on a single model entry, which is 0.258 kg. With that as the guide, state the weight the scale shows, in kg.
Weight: 0.6 kg
